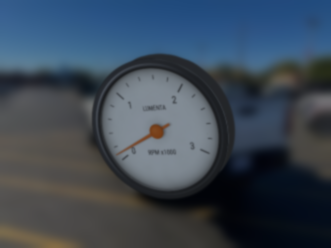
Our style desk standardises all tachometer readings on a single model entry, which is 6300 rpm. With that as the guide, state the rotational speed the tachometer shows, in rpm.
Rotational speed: 100 rpm
